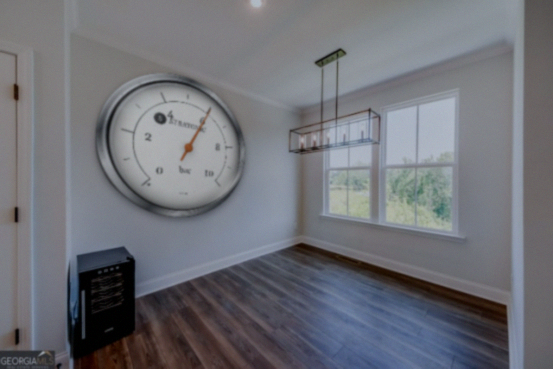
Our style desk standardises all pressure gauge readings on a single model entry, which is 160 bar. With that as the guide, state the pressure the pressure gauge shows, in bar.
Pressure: 6 bar
